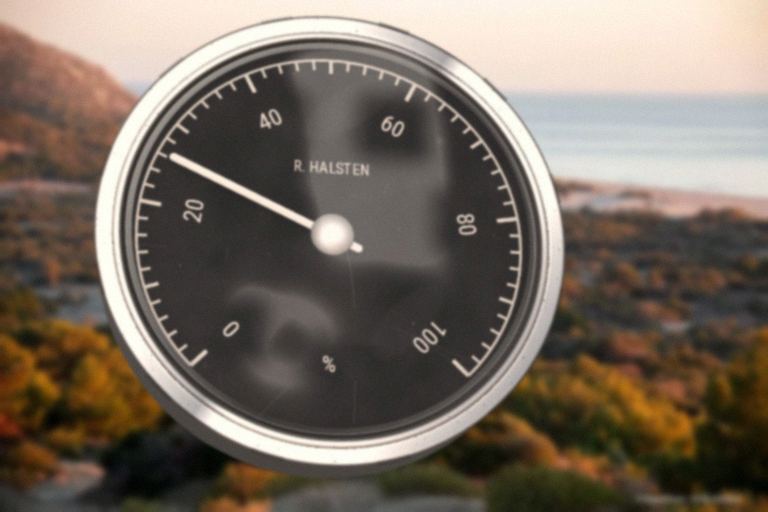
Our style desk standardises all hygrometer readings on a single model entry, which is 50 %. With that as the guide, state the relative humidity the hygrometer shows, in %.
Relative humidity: 26 %
